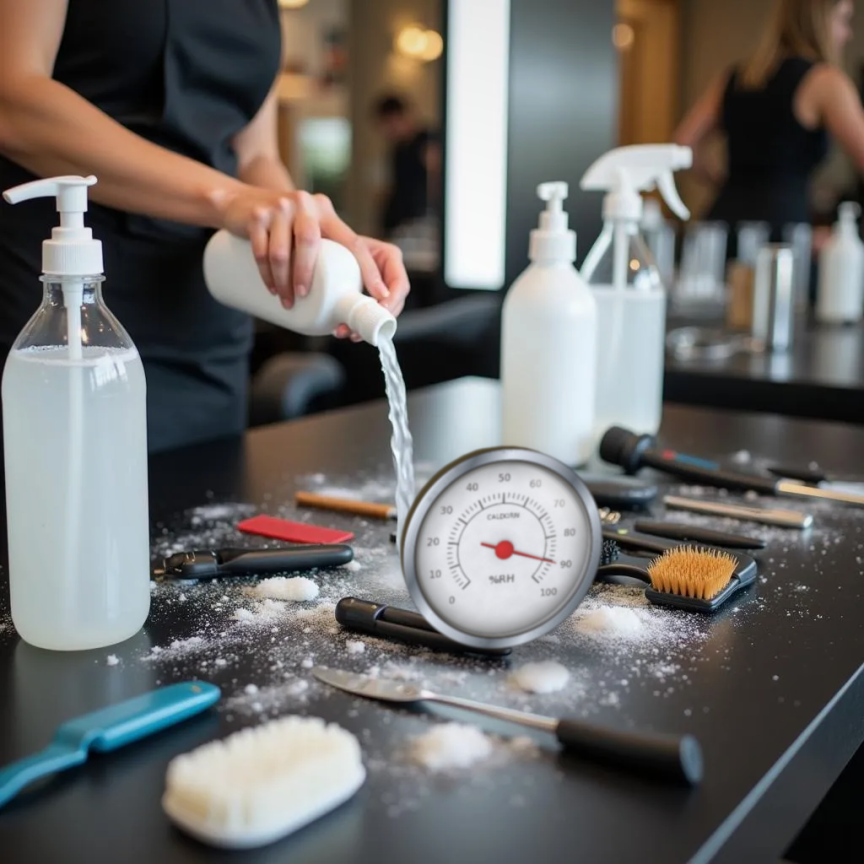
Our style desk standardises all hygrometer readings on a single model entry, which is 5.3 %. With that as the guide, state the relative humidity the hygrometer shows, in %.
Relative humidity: 90 %
